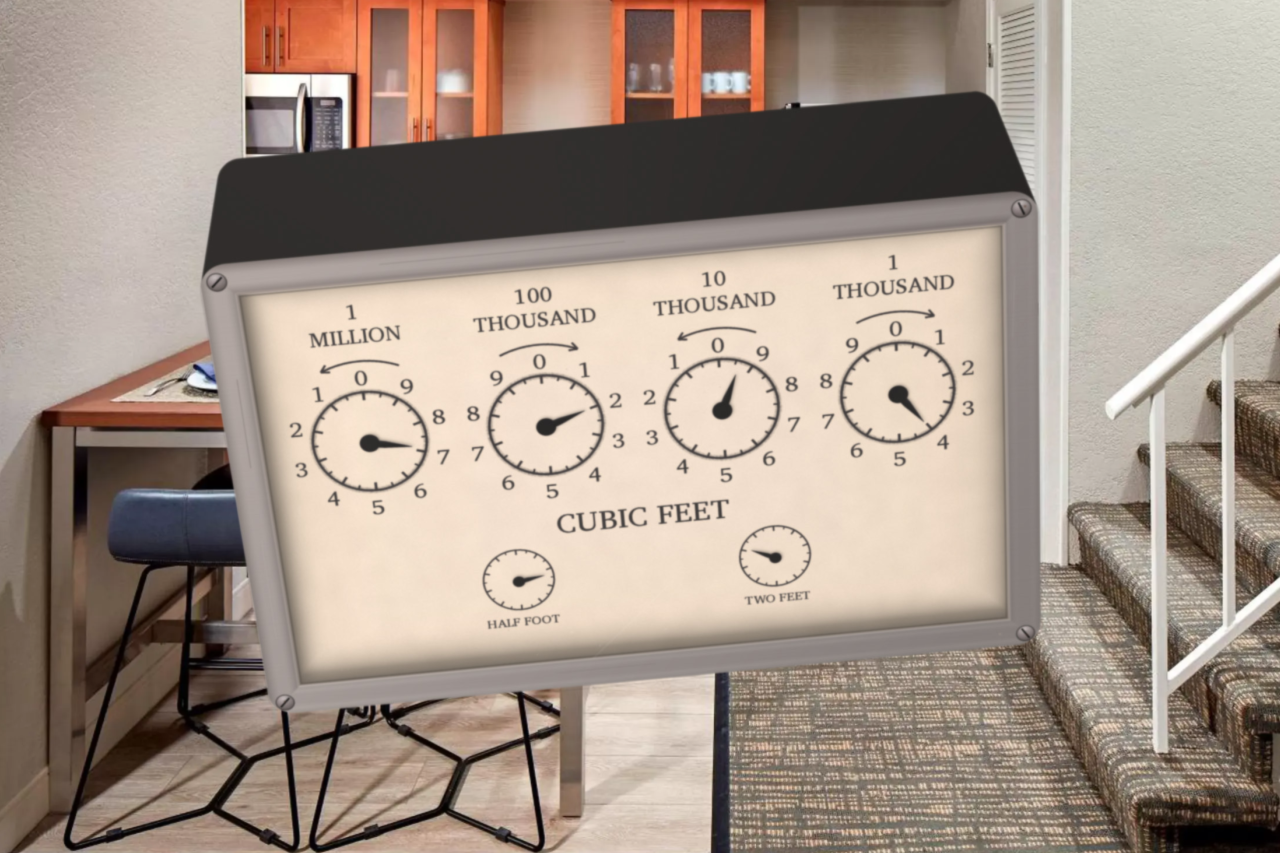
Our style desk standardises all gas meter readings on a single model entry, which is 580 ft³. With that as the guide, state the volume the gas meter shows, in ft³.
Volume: 719400 ft³
